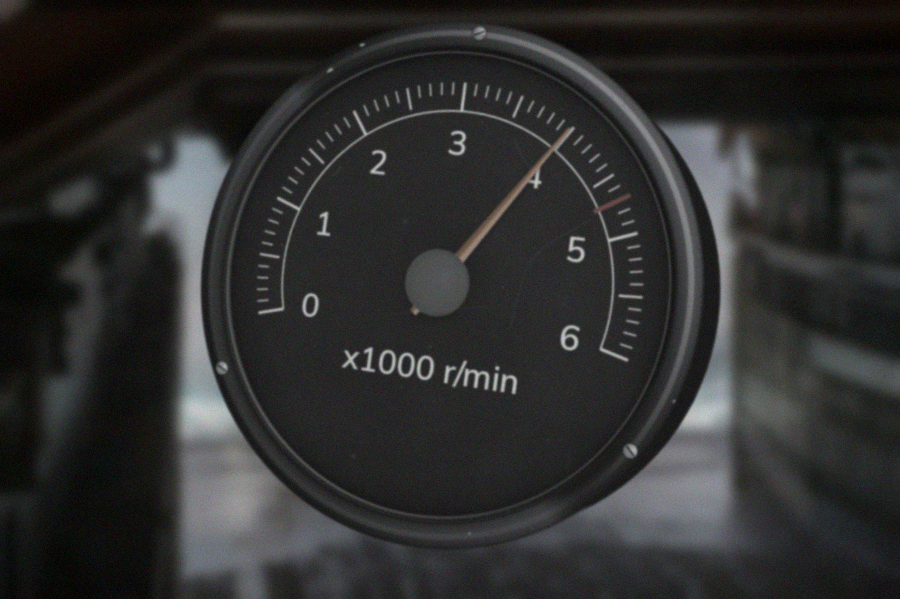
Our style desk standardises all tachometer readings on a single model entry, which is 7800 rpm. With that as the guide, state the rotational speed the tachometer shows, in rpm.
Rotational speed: 4000 rpm
